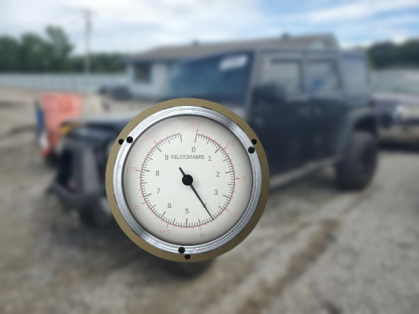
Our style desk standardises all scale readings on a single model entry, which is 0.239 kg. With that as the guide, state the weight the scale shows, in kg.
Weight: 4 kg
